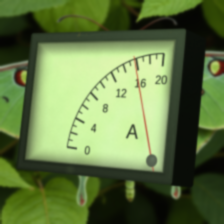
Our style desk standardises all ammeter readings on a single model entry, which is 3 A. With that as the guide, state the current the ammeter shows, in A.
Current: 16 A
